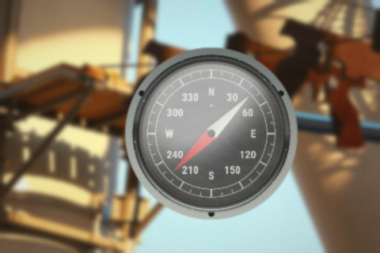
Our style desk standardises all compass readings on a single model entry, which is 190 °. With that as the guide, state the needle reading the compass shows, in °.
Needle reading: 225 °
